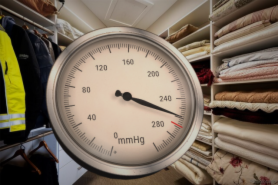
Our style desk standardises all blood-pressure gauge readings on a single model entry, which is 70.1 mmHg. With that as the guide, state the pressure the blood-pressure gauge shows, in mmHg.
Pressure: 260 mmHg
